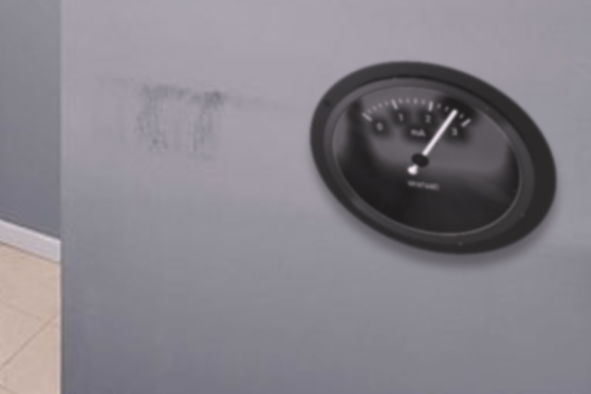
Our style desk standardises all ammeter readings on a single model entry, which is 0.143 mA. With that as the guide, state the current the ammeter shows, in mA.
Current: 2.6 mA
